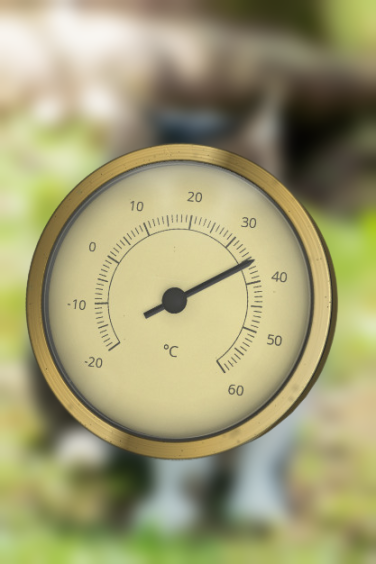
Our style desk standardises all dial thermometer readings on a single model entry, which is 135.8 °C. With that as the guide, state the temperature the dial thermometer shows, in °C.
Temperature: 36 °C
